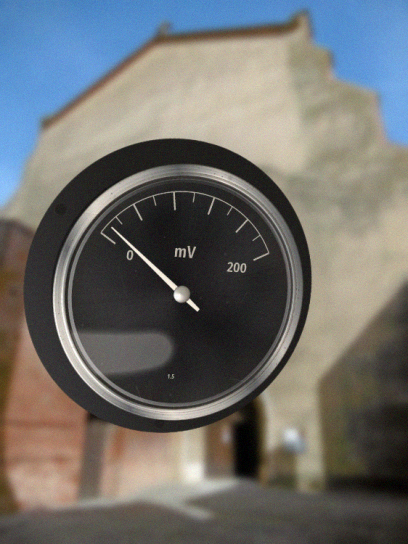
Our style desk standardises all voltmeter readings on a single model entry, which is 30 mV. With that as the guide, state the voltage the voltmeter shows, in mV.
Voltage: 10 mV
